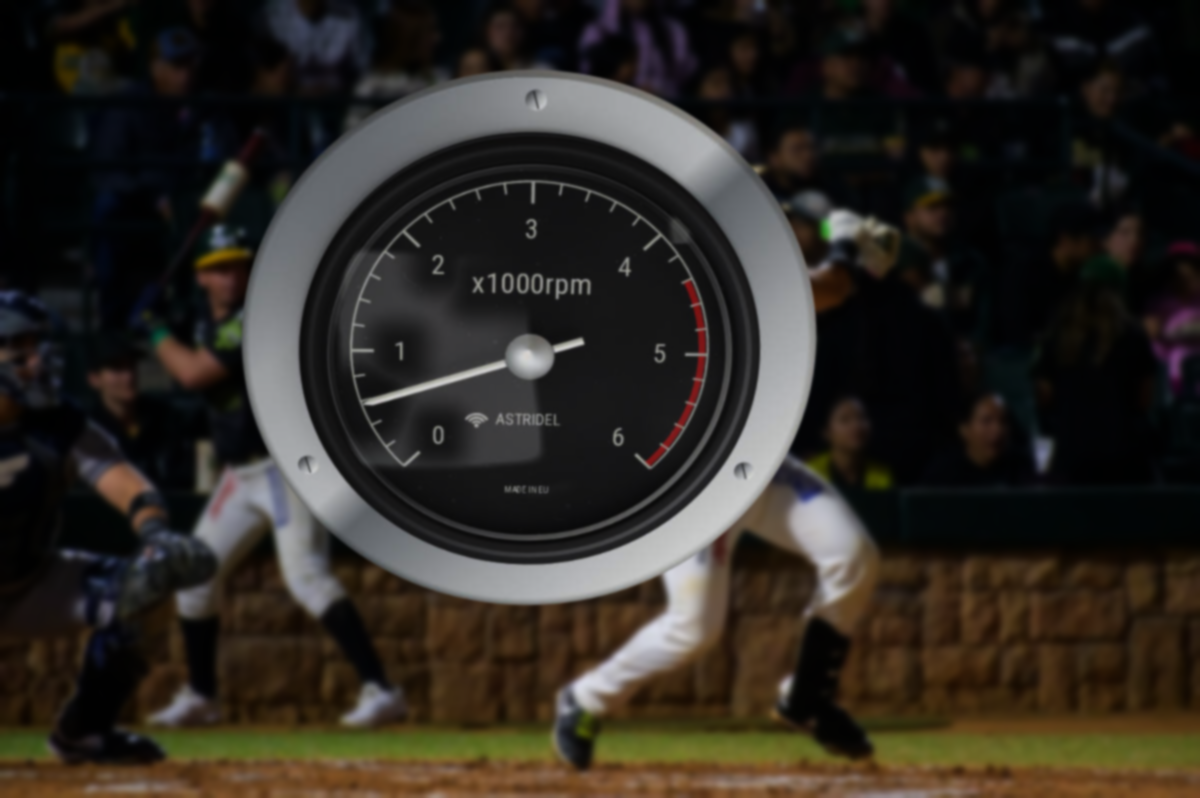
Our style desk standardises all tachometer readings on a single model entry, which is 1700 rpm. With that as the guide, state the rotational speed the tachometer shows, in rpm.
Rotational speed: 600 rpm
